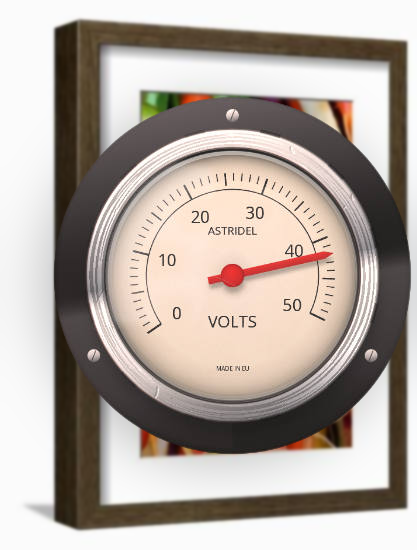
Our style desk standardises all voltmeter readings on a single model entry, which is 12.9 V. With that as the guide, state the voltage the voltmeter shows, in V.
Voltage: 42 V
